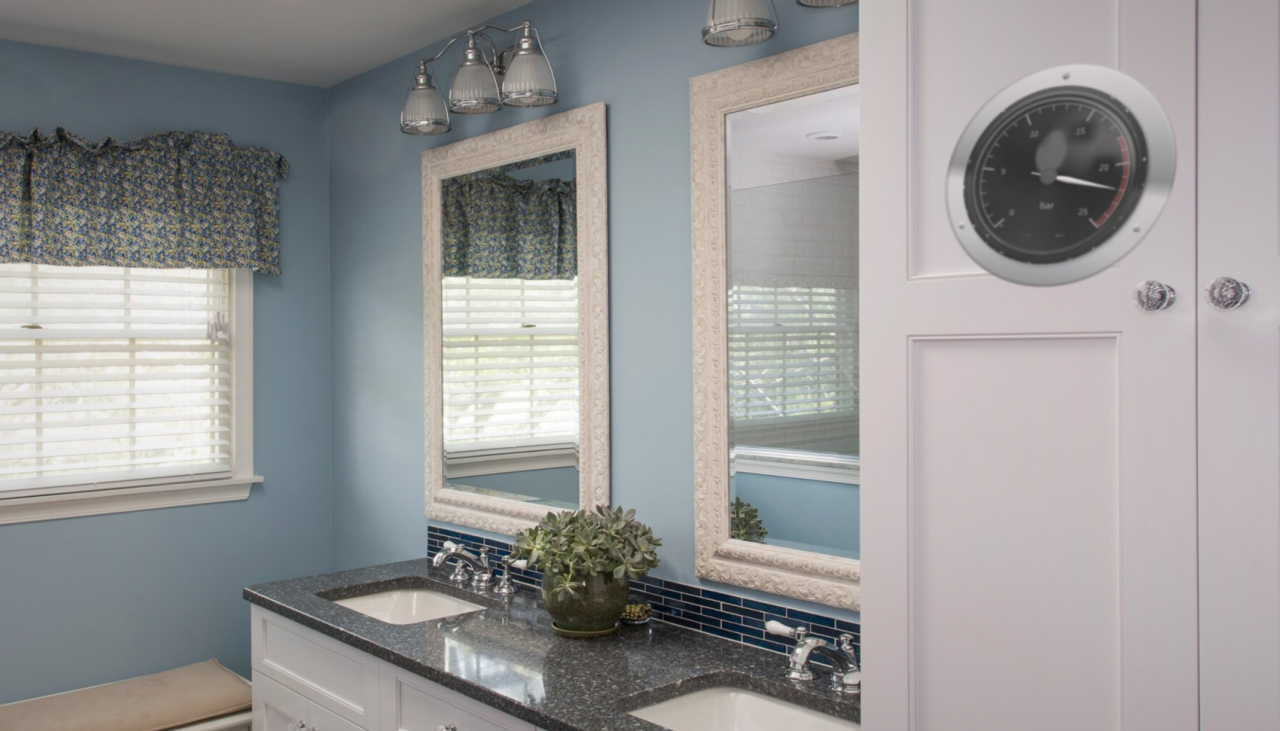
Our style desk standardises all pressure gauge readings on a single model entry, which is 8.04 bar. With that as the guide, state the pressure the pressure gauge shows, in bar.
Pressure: 22 bar
